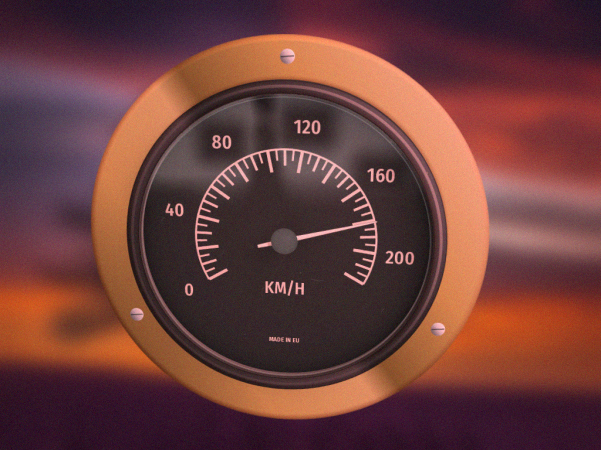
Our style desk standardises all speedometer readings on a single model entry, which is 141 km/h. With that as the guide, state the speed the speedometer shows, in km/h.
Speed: 180 km/h
